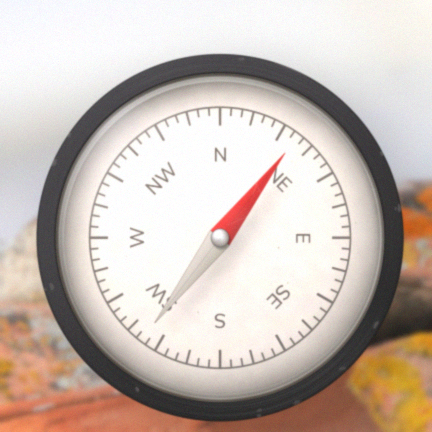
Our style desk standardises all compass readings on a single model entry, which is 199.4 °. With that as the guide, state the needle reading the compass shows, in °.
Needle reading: 37.5 °
